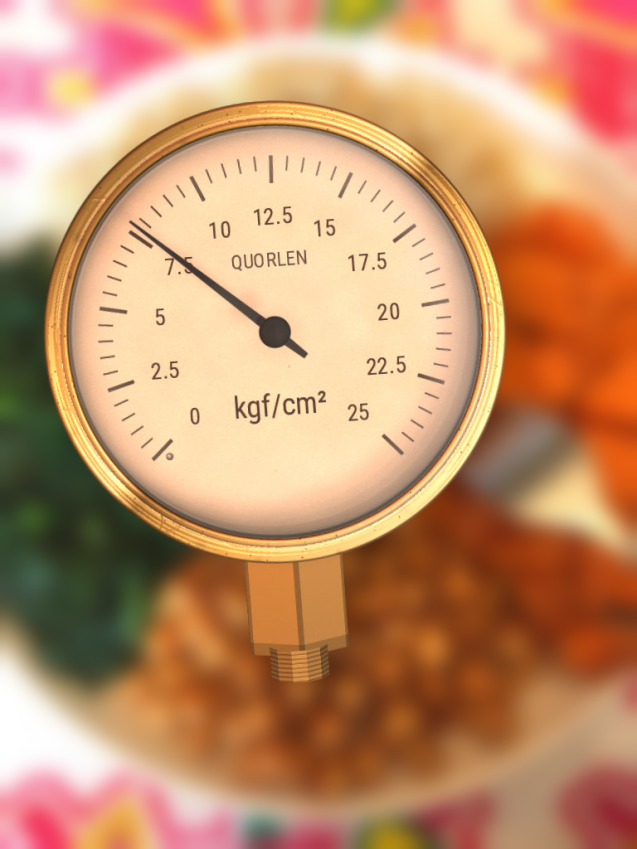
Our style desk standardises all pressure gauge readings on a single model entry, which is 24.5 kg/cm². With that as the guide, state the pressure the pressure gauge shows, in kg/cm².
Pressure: 7.75 kg/cm²
